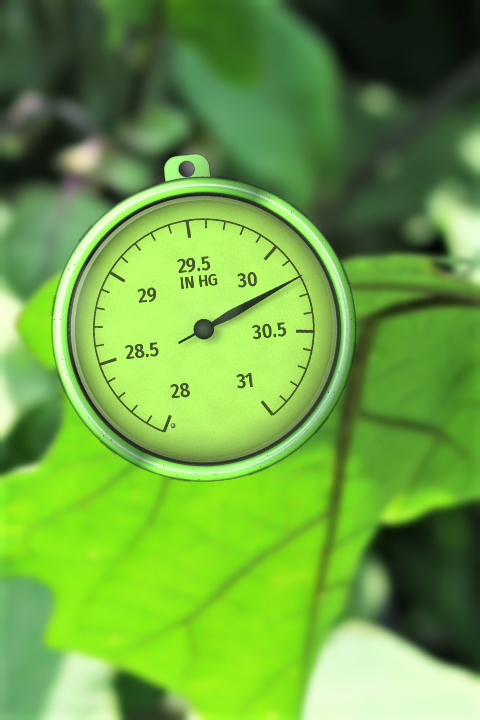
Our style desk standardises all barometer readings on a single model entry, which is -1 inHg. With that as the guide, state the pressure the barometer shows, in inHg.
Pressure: 30.2 inHg
